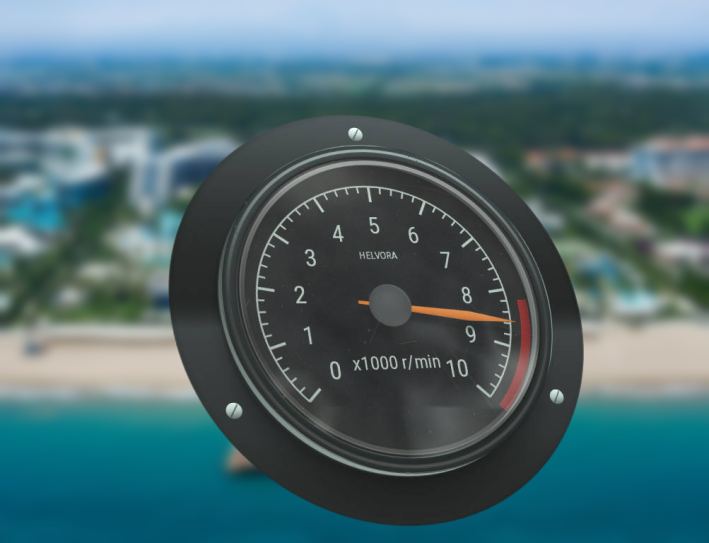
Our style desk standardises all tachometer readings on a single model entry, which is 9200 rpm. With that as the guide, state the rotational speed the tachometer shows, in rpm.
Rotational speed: 8600 rpm
